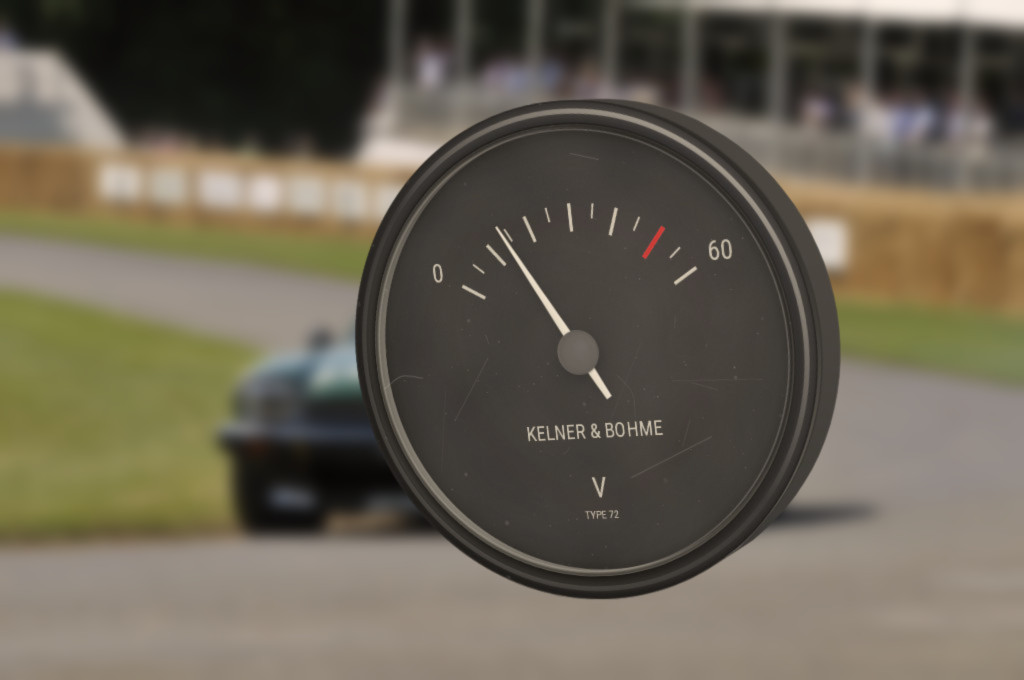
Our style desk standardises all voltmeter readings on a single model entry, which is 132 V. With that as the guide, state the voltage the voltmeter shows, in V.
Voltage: 15 V
